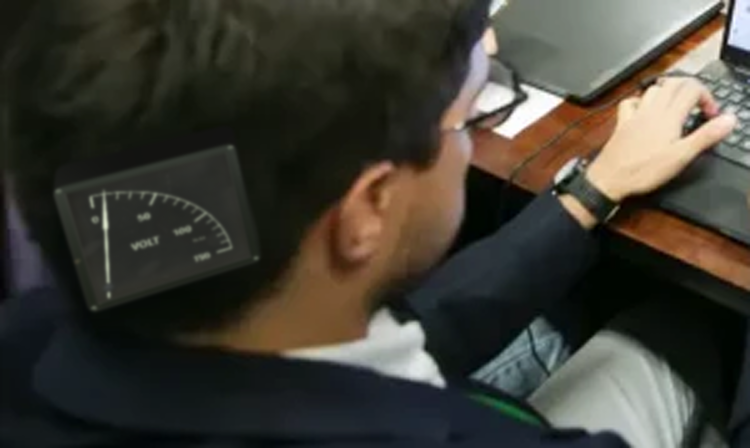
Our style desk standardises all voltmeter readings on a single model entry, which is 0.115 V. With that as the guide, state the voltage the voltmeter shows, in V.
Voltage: 10 V
